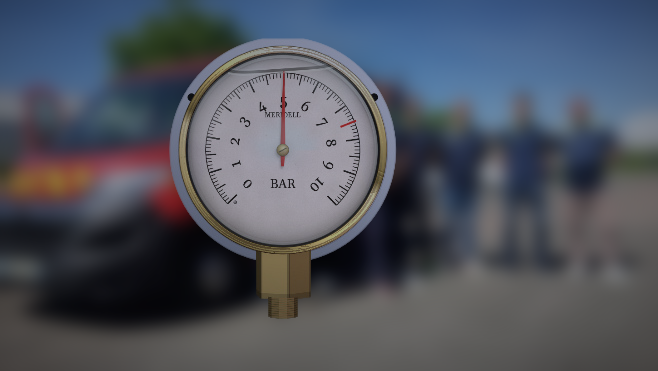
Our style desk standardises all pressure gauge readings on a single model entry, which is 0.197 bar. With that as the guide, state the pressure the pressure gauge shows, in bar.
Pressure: 5 bar
